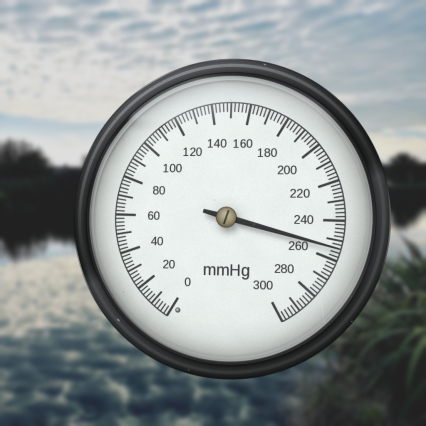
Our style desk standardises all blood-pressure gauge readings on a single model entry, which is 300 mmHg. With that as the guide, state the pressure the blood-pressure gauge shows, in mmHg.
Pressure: 254 mmHg
